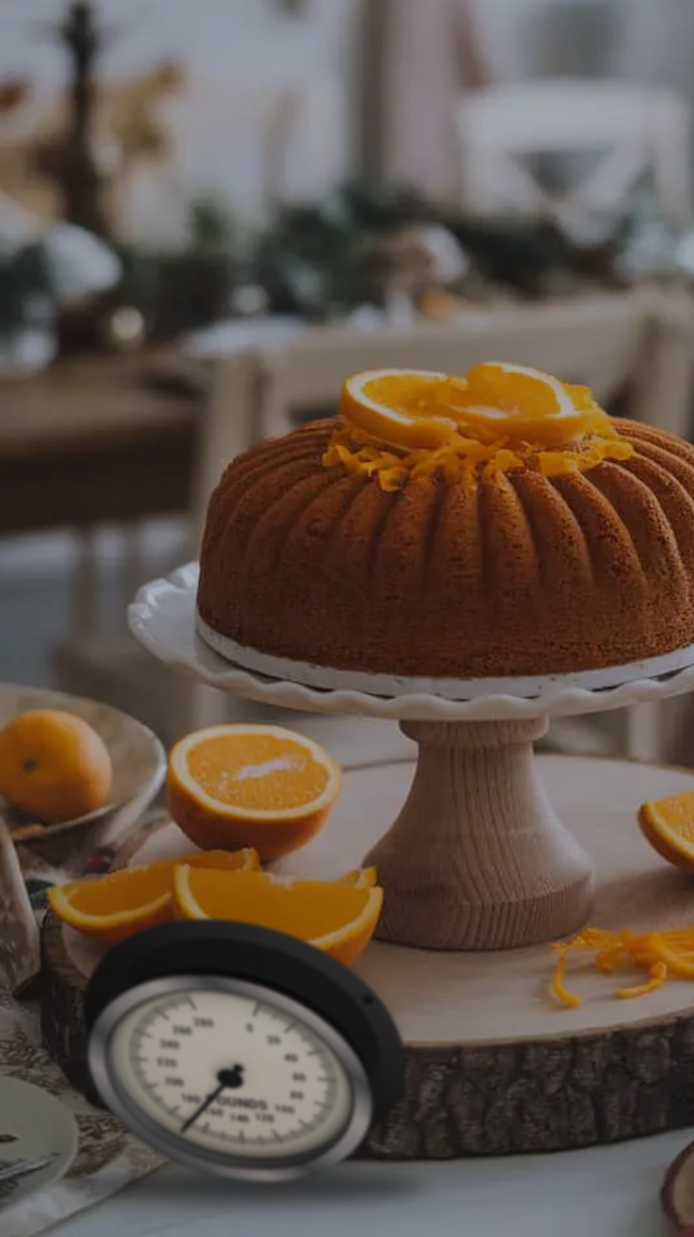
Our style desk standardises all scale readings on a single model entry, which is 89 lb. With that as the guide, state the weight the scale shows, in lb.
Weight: 170 lb
